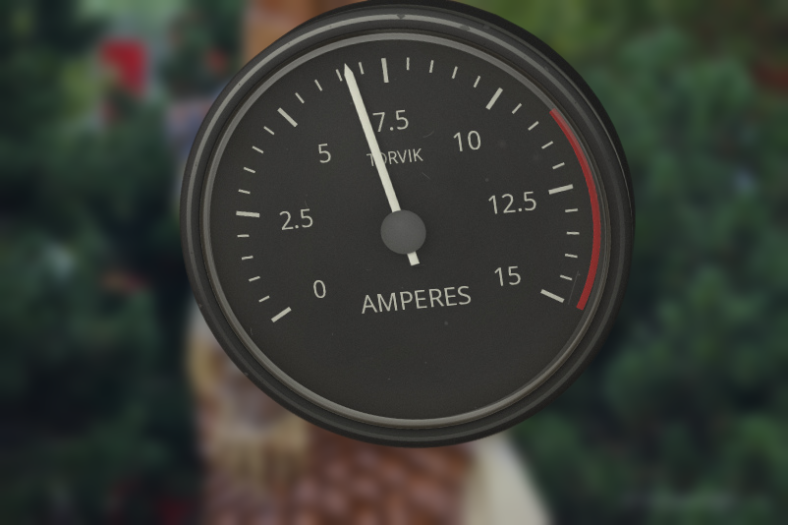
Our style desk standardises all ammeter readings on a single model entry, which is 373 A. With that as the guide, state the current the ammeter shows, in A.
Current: 6.75 A
